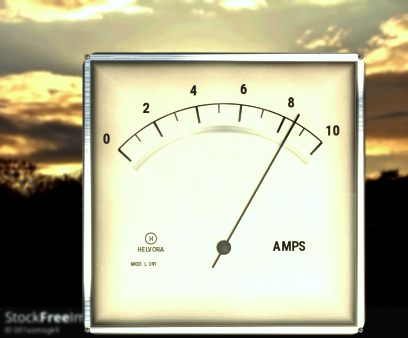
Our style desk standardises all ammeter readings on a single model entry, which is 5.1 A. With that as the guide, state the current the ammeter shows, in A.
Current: 8.5 A
